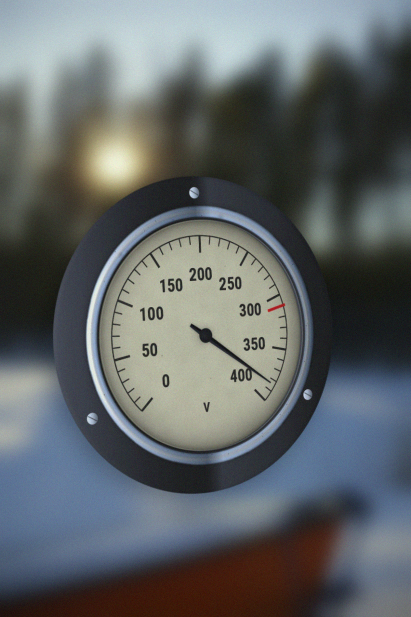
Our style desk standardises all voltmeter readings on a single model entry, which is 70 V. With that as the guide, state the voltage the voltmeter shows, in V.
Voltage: 385 V
